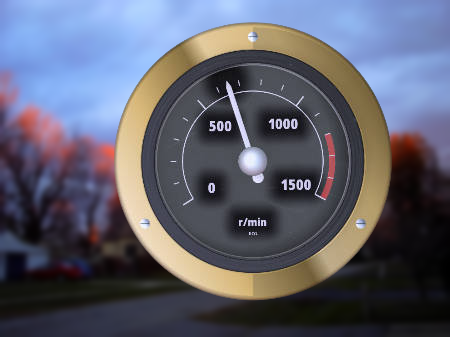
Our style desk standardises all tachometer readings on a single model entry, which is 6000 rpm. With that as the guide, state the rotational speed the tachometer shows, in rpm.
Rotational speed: 650 rpm
